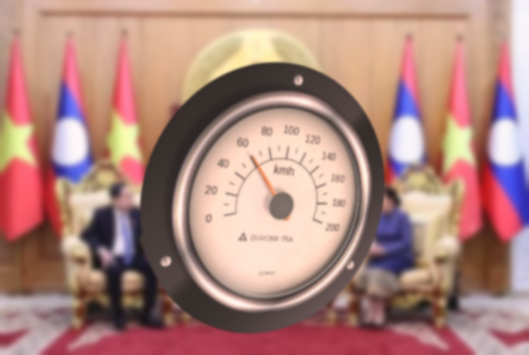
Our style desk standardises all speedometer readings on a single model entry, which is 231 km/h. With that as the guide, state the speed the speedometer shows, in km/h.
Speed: 60 km/h
